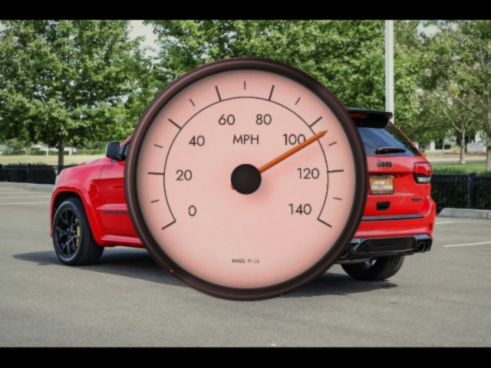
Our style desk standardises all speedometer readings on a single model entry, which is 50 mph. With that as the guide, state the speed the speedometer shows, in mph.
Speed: 105 mph
